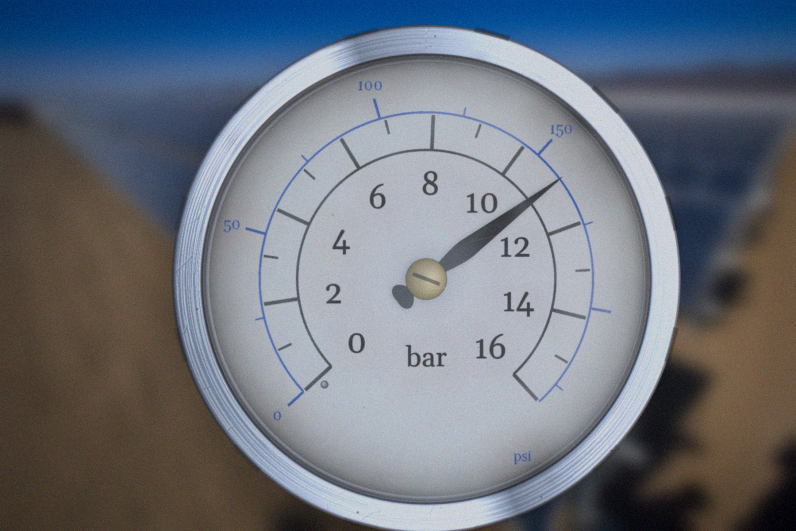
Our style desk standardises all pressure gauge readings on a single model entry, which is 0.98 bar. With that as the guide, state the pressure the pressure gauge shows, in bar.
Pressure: 11 bar
